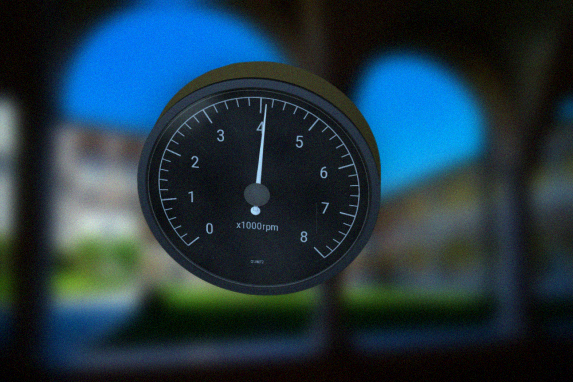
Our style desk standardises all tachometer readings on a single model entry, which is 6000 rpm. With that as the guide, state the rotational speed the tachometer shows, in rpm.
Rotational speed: 4100 rpm
